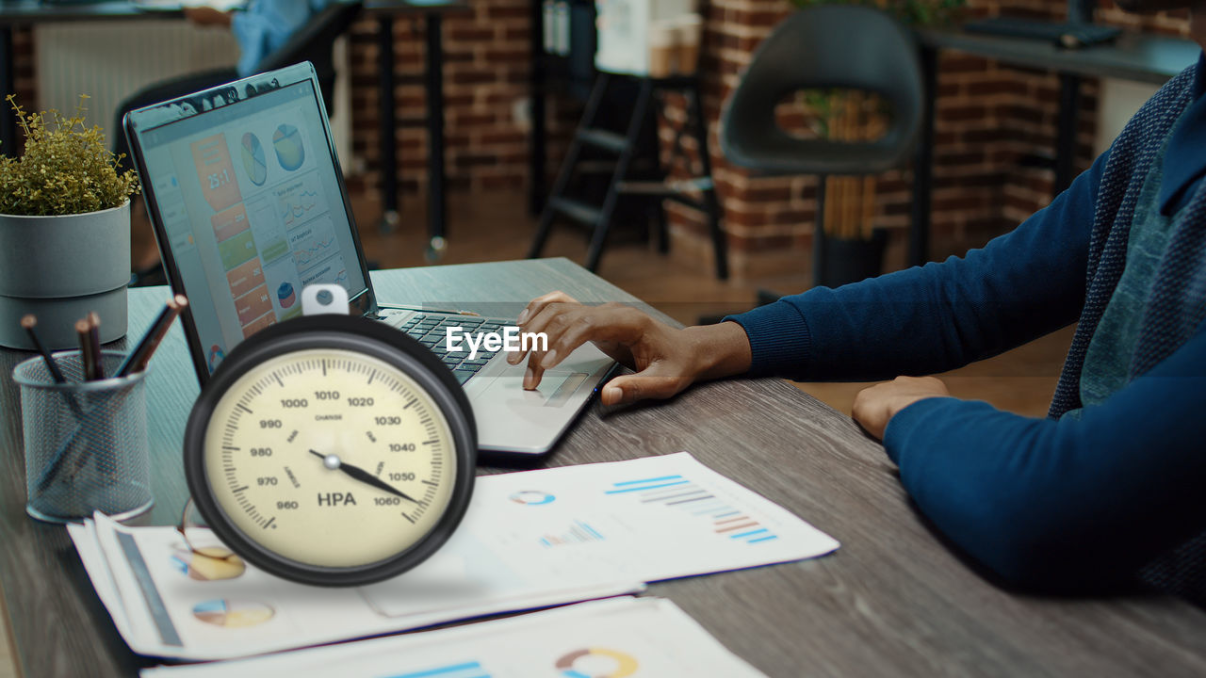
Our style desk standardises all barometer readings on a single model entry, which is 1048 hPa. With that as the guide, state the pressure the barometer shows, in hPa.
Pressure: 1055 hPa
